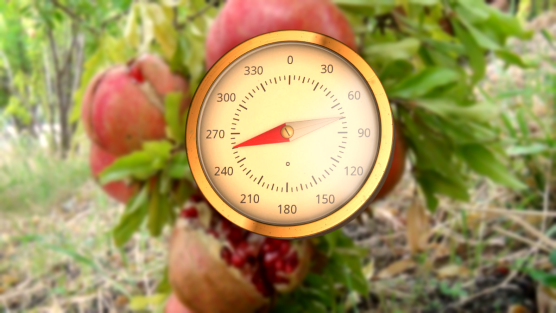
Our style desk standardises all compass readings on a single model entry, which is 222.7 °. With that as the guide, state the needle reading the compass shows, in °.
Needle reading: 255 °
